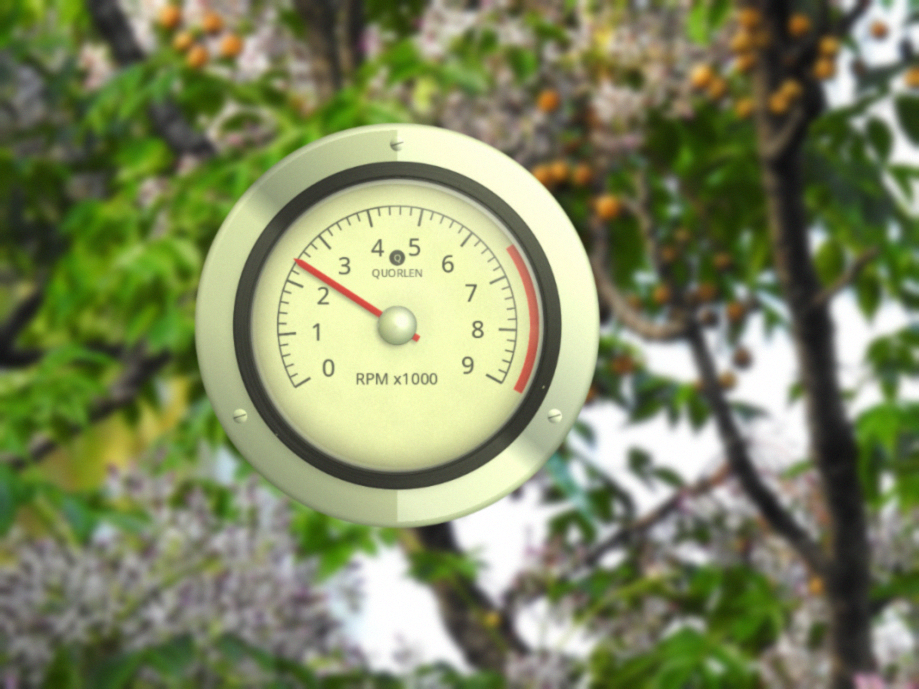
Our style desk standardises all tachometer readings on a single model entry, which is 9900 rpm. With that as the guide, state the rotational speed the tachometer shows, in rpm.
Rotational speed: 2400 rpm
